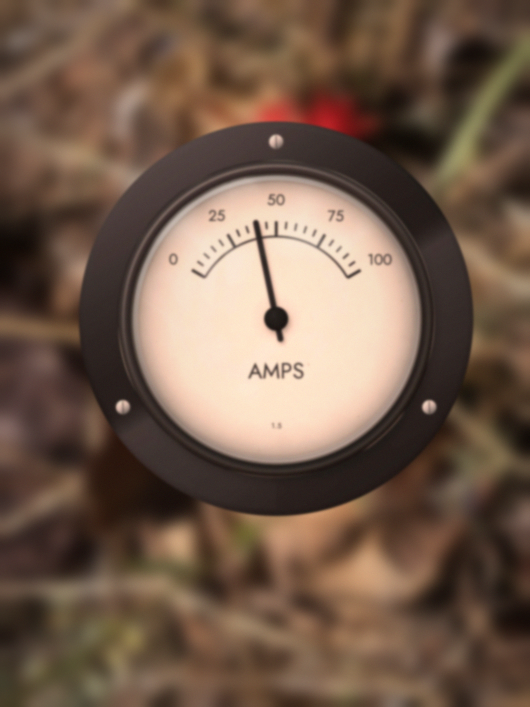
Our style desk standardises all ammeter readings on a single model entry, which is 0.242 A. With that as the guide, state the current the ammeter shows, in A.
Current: 40 A
